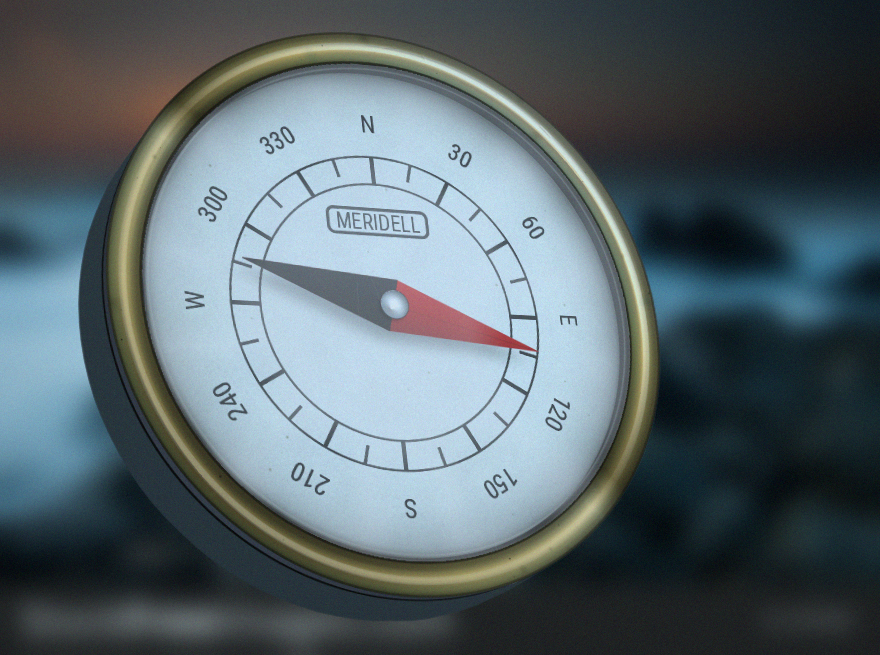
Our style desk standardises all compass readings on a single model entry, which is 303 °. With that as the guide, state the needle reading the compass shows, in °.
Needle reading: 105 °
